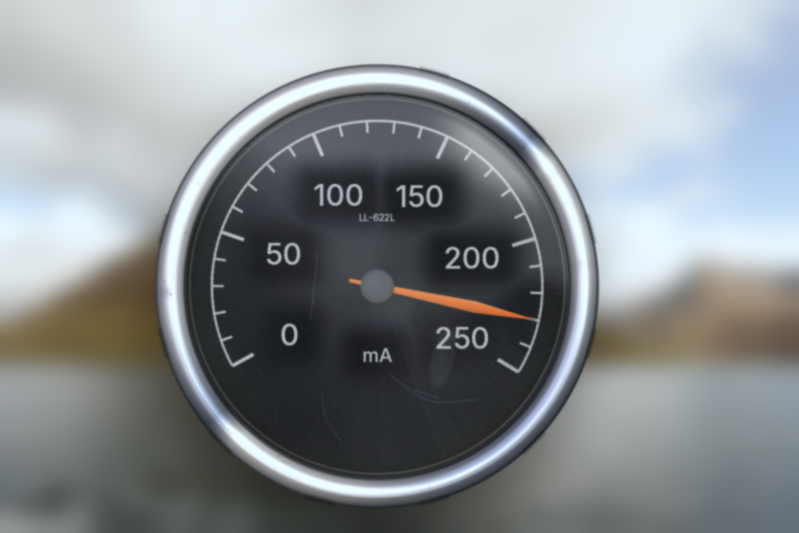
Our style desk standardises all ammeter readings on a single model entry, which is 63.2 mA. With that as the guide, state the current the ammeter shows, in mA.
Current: 230 mA
